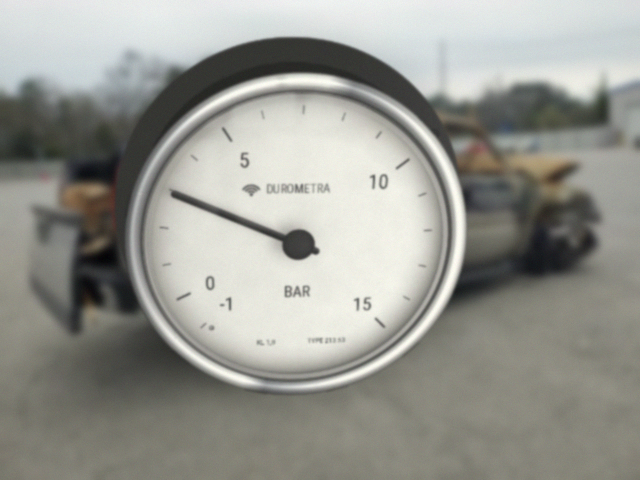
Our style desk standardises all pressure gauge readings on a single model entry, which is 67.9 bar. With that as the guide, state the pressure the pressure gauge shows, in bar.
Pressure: 3 bar
